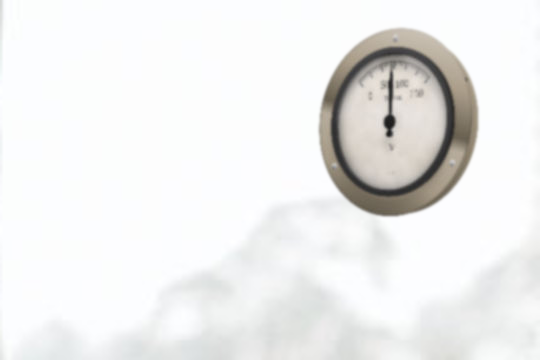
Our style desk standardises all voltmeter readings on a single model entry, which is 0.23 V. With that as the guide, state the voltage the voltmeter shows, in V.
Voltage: 75 V
